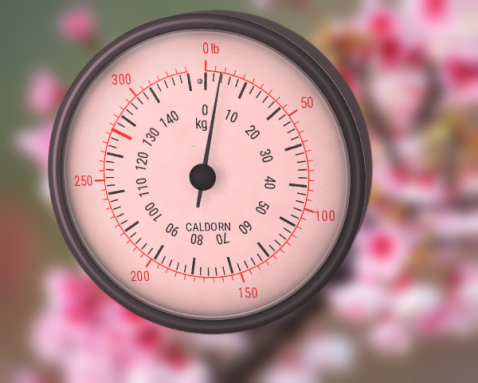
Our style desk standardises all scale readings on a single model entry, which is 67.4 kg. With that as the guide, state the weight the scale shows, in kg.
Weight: 4 kg
